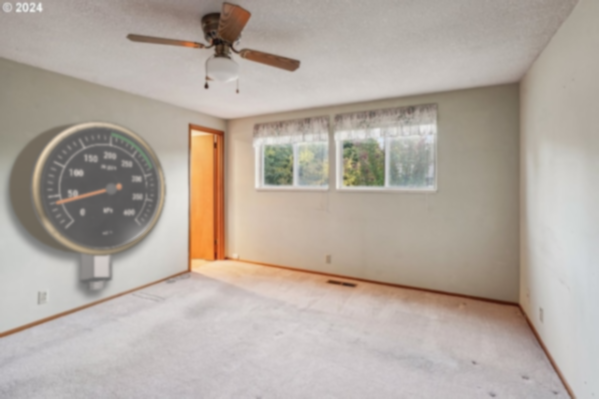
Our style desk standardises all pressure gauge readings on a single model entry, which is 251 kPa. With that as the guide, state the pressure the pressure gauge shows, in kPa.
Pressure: 40 kPa
